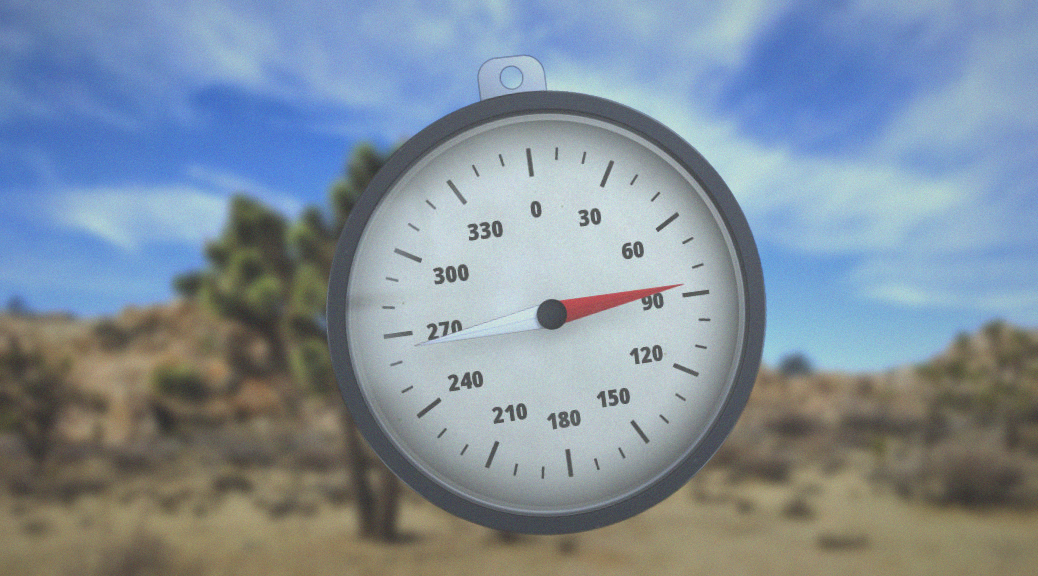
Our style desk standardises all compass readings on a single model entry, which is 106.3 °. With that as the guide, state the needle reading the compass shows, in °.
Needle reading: 85 °
